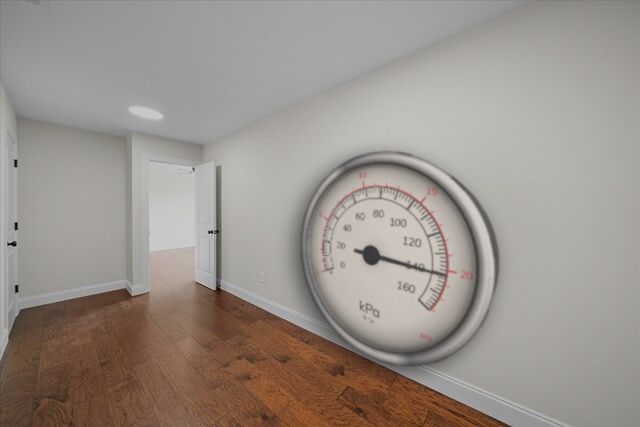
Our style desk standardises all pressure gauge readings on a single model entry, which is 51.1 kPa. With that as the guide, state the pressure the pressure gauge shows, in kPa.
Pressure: 140 kPa
